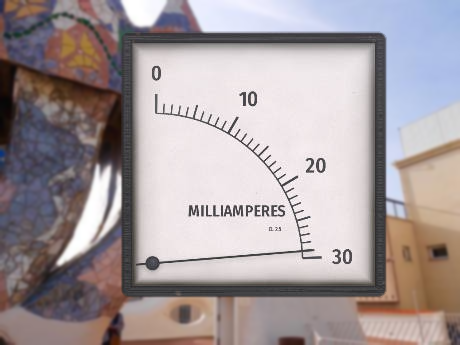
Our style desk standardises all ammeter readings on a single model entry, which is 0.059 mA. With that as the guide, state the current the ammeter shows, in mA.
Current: 29 mA
